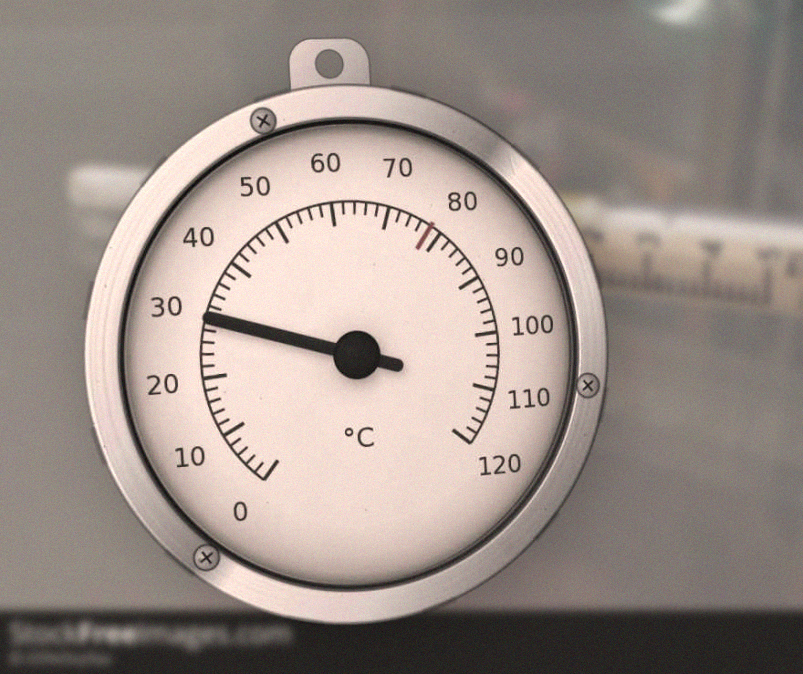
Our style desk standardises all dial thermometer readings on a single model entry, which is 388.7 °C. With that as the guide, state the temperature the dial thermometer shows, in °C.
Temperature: 30 °C
